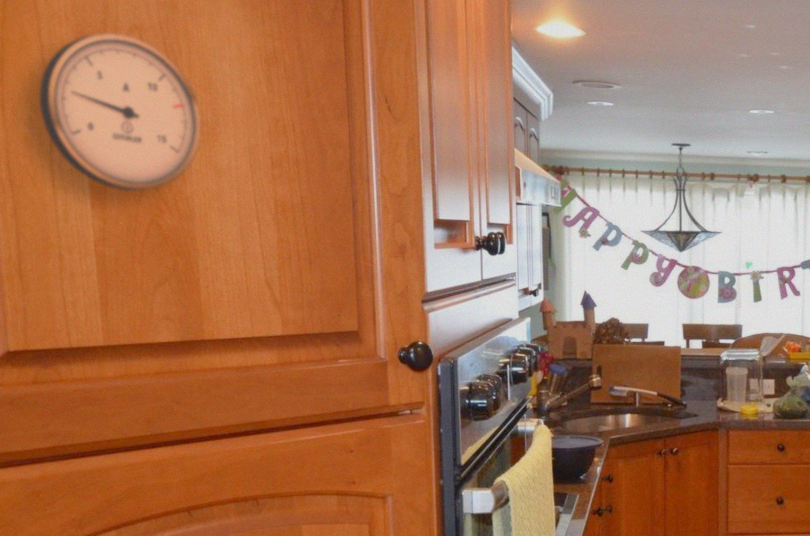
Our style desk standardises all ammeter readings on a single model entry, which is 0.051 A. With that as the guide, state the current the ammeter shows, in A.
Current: 2.5 A
